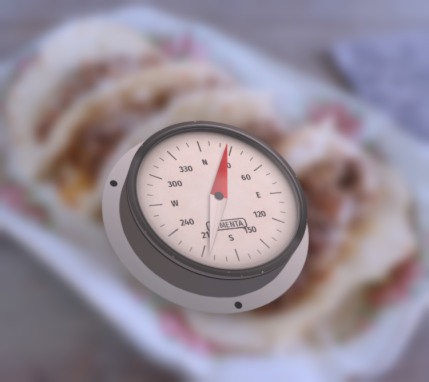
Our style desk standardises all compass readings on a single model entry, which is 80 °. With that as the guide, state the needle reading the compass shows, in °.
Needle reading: 25 °
